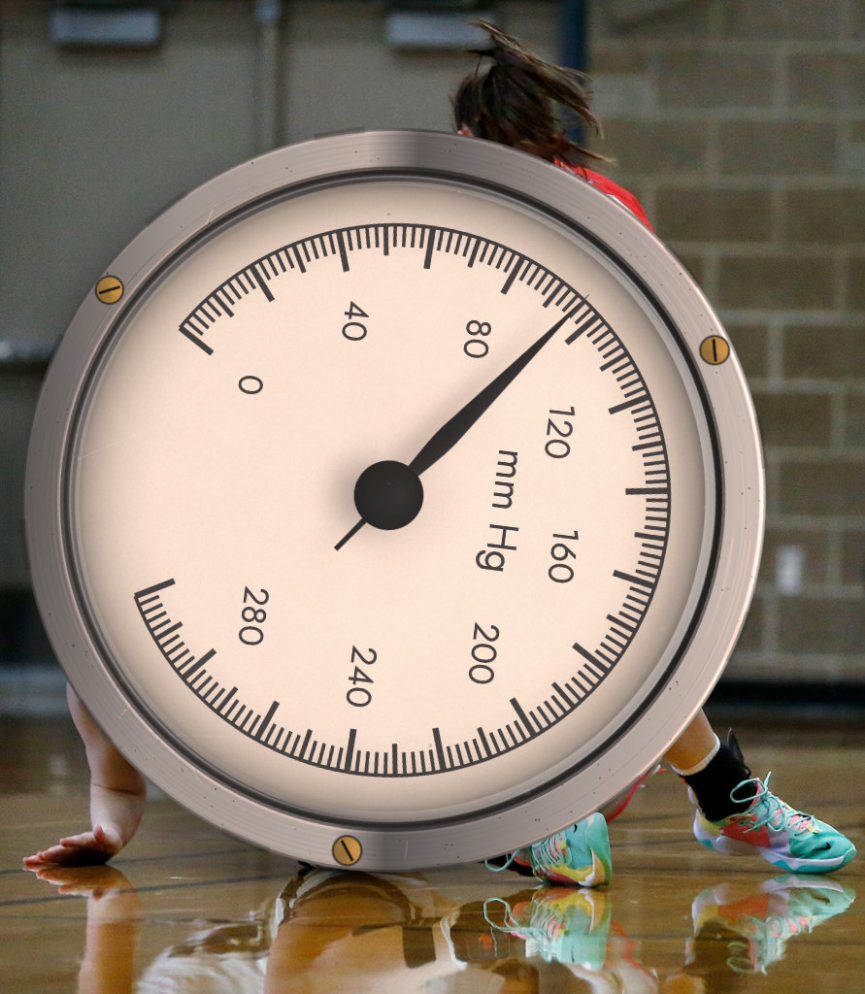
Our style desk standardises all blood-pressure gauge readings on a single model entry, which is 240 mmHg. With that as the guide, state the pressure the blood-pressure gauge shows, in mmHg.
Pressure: 96 mmHg
